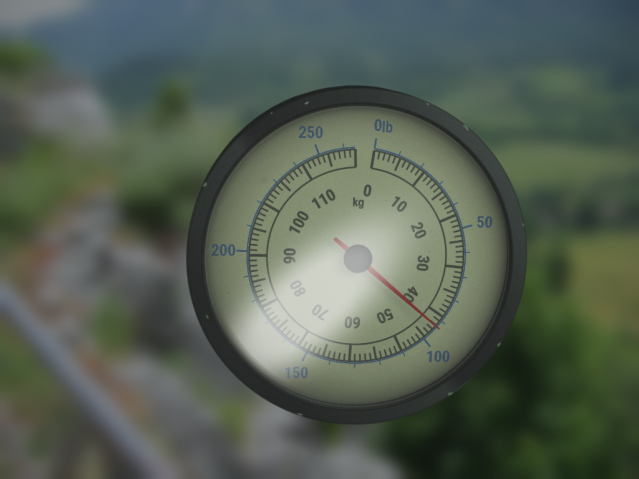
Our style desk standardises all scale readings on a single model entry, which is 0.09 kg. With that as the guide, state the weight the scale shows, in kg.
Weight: 42 kg
